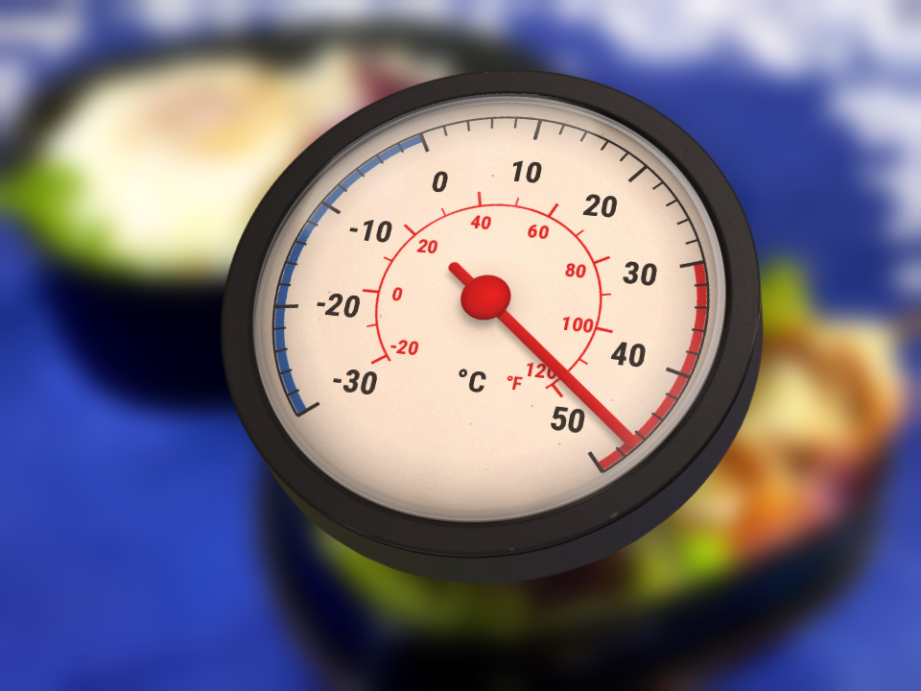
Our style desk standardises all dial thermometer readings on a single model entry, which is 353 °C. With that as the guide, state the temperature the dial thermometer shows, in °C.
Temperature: 47 °C
